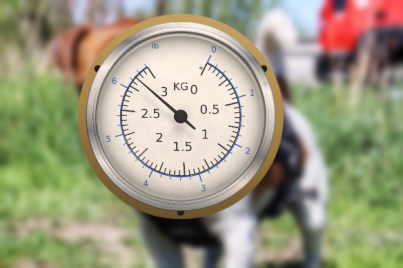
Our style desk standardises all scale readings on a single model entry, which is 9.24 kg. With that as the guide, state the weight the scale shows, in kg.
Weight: 2.85 kg
